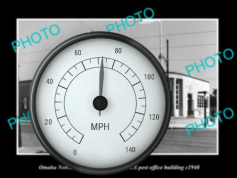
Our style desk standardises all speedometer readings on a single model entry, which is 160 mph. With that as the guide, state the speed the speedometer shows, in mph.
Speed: 72.5 mph
